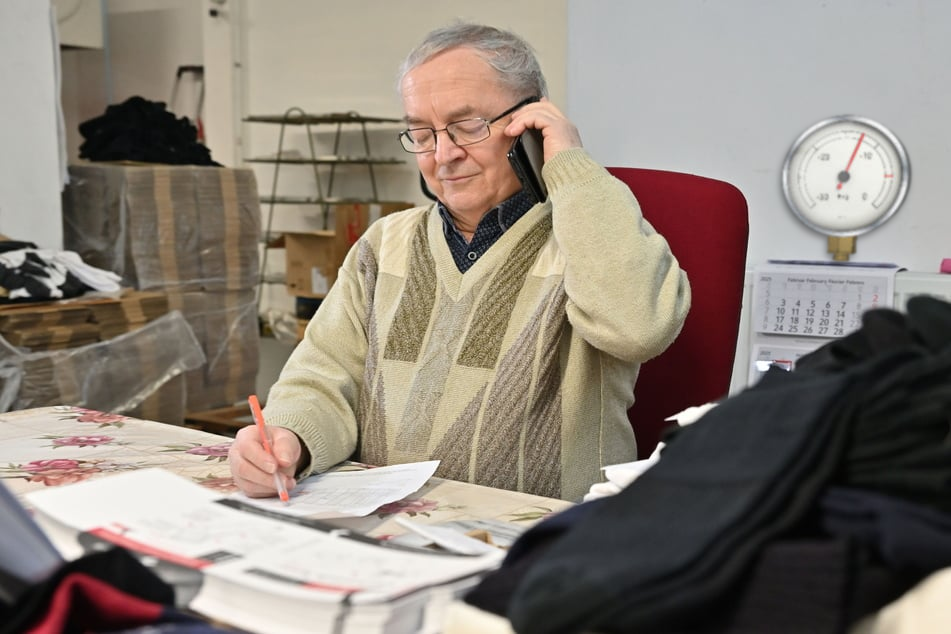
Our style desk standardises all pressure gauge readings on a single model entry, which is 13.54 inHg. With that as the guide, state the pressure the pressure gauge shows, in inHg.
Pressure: -12.5 inHg
